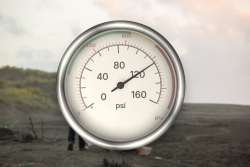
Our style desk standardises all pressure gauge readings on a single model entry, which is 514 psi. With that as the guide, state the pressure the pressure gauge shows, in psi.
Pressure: 120 psi
